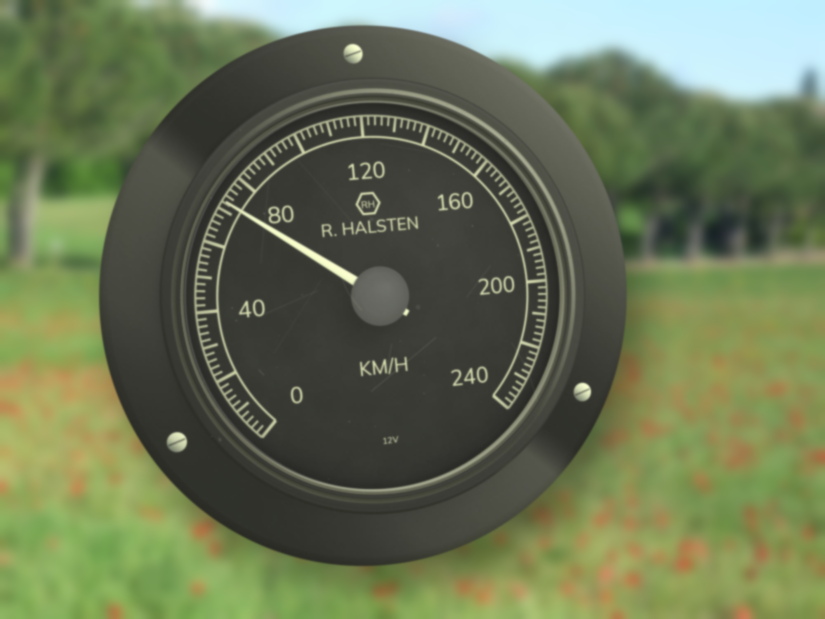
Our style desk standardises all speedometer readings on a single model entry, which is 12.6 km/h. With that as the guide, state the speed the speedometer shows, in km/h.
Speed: 72 km/h
